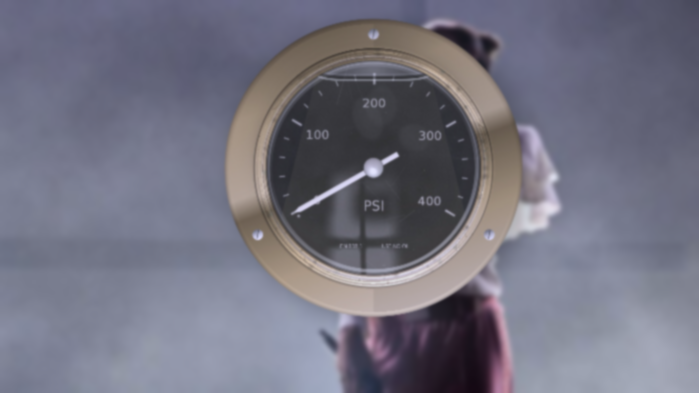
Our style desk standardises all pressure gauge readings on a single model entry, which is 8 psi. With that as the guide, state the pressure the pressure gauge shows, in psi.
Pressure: 0 psi
